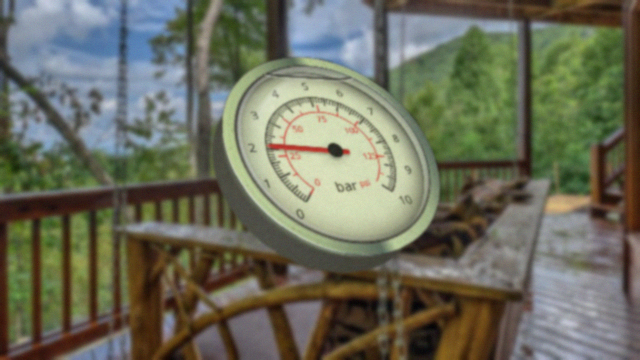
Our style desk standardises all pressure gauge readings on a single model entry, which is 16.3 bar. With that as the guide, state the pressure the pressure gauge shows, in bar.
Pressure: 2 bar
